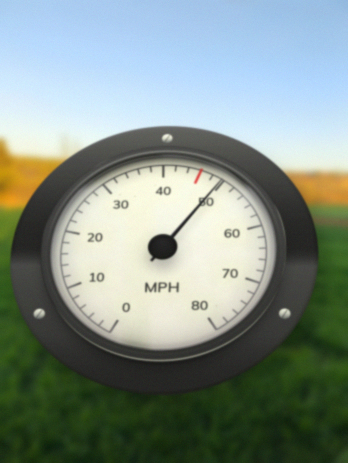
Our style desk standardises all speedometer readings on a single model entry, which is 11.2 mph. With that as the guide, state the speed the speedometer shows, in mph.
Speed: 50 mph
